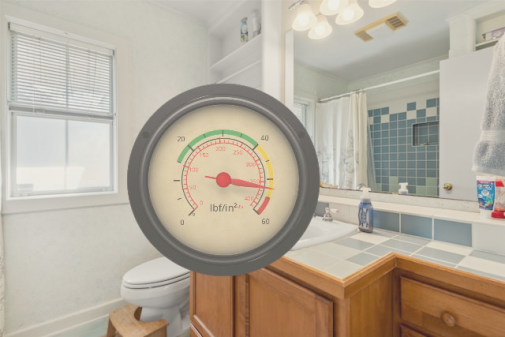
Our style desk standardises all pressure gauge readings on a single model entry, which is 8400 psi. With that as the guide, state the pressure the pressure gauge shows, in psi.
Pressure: 52.5 psi
